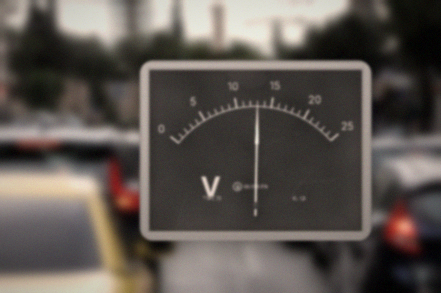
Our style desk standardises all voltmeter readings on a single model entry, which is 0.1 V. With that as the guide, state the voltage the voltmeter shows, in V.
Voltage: 13 V
